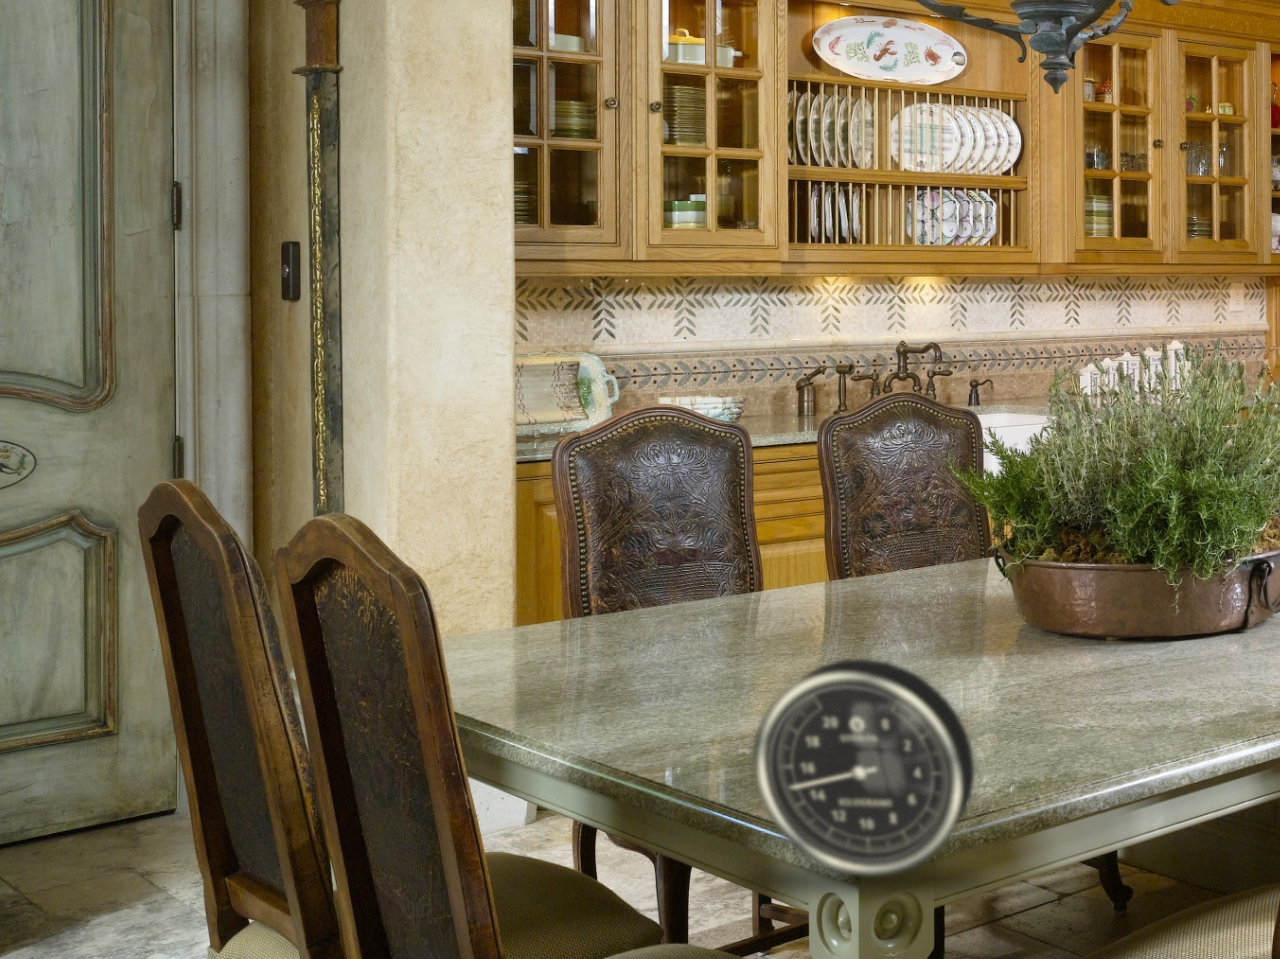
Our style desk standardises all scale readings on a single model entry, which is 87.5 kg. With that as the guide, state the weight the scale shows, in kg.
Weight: 15 kg
